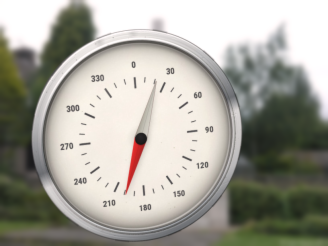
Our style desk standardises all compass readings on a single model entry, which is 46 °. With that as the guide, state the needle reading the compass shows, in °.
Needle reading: 200 °
